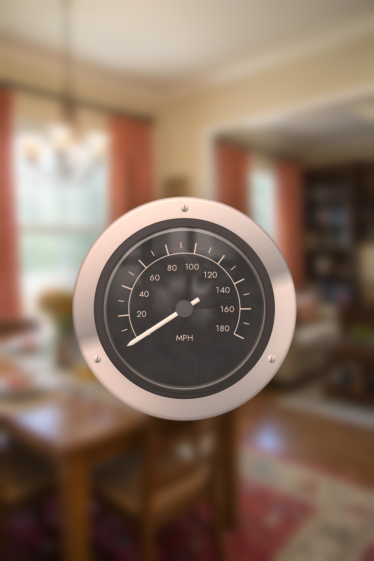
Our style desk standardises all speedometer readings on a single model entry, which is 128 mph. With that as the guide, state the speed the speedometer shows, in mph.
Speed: 0 mph
